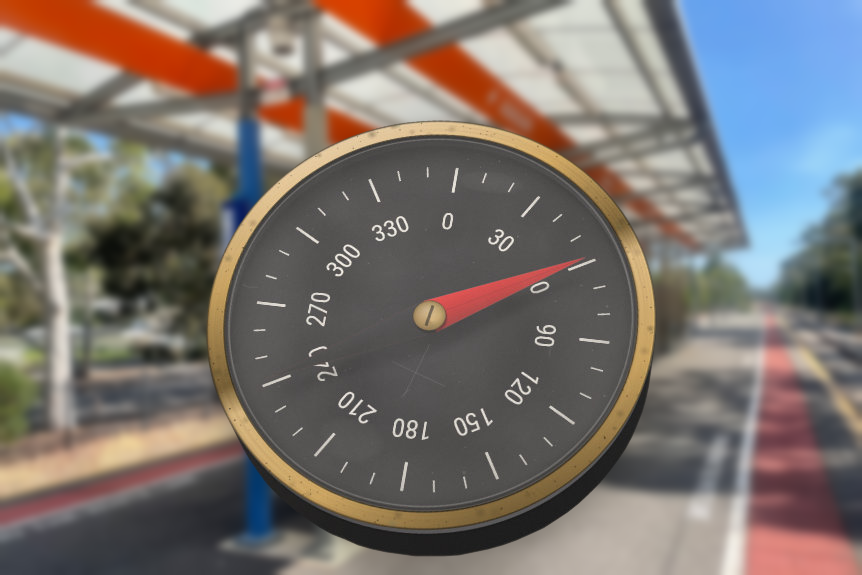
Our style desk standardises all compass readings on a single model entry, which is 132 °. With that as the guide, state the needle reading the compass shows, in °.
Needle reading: 60 °
